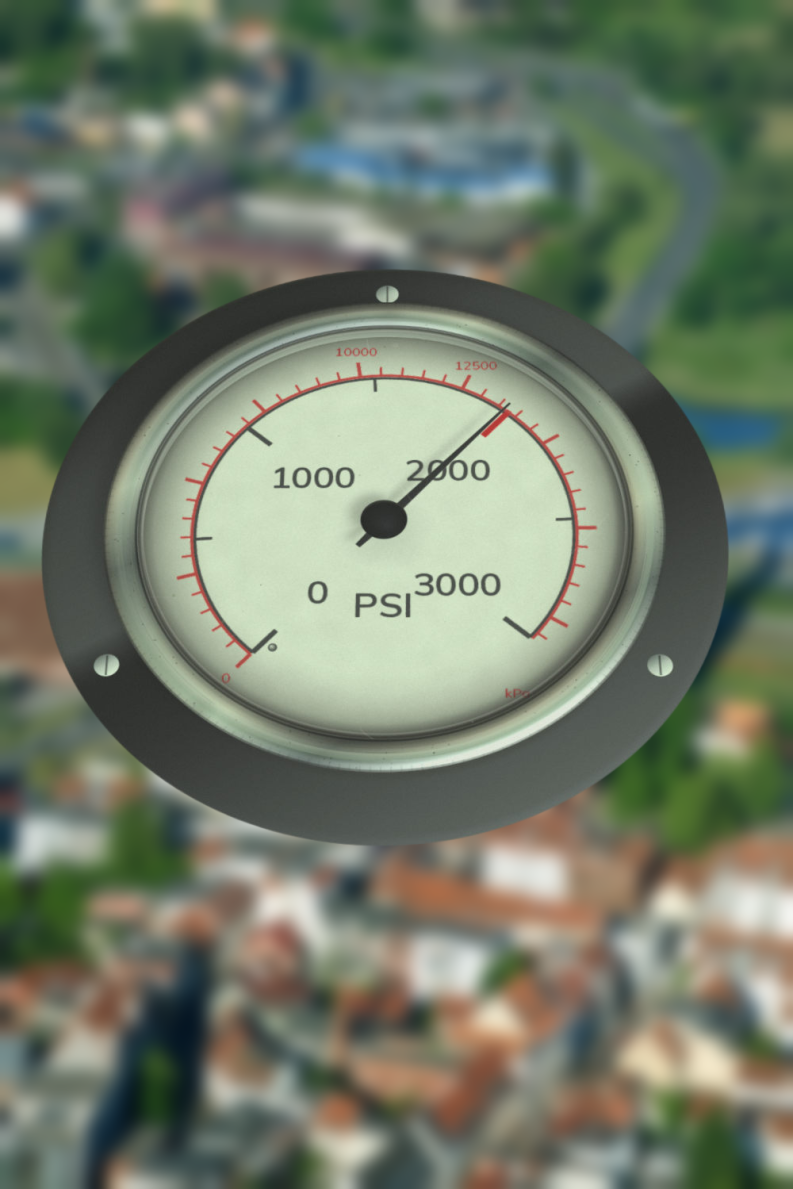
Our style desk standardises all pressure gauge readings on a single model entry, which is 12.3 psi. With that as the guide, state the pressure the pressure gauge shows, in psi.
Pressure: 2000 psi
